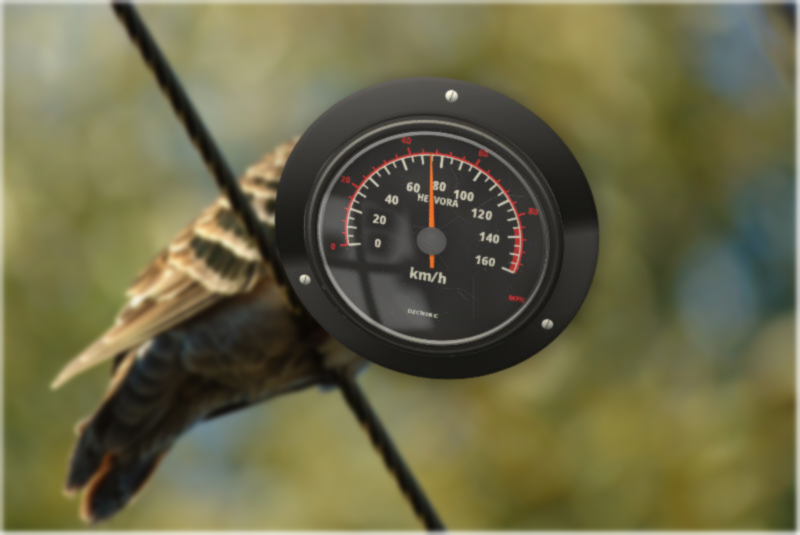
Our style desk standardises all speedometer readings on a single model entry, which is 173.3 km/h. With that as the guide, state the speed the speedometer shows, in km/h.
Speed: 75 km/h
